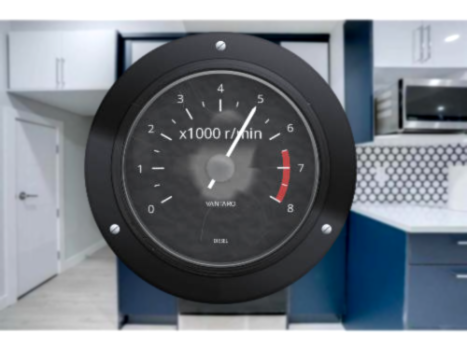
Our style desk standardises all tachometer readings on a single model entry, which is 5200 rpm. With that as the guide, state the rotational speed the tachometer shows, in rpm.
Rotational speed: 5000 rpm
